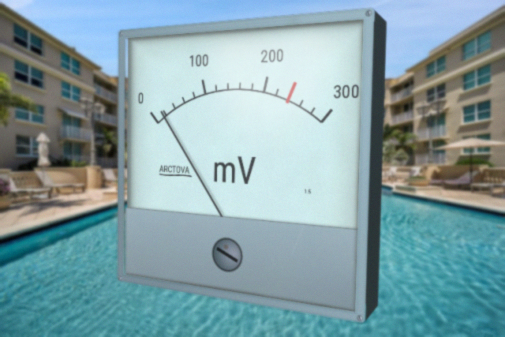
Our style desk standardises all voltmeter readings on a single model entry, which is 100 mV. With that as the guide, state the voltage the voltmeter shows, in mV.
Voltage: 20 mV
